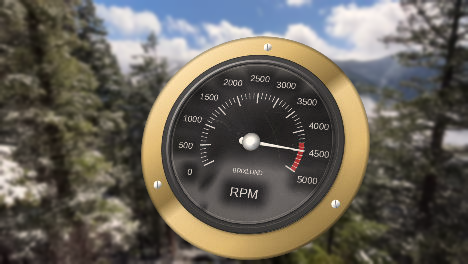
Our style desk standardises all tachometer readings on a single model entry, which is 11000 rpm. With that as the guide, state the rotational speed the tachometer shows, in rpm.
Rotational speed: 4500 rpm
